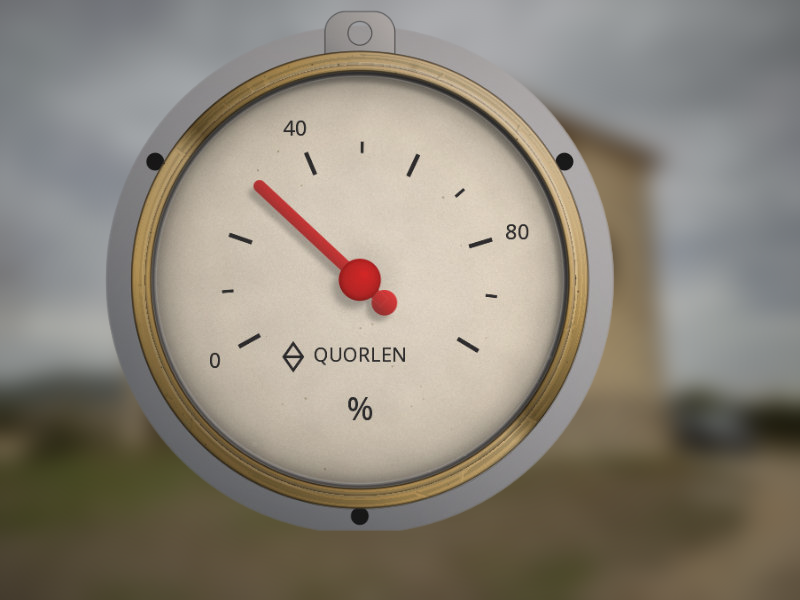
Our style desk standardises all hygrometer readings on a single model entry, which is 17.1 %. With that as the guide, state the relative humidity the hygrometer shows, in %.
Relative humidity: 30 %
